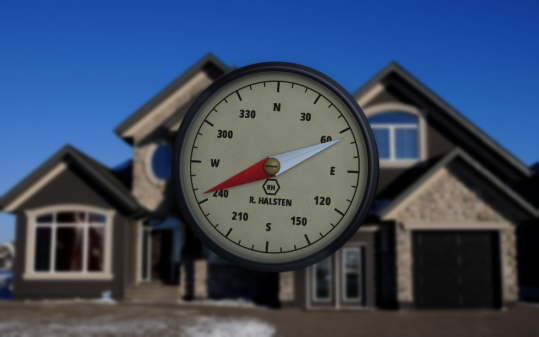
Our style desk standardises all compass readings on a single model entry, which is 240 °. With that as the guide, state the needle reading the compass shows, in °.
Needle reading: 245 °
